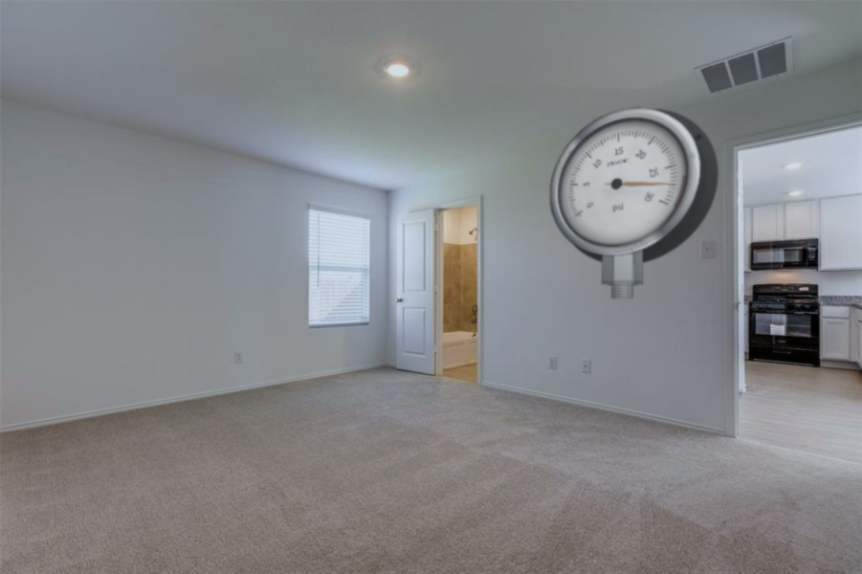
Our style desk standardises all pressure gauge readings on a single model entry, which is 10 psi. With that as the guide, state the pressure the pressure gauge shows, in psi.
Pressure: 27.5 psi
